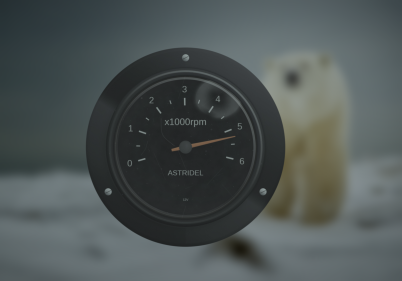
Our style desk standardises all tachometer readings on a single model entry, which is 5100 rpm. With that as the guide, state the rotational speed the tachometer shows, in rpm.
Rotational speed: 5250 rpm
